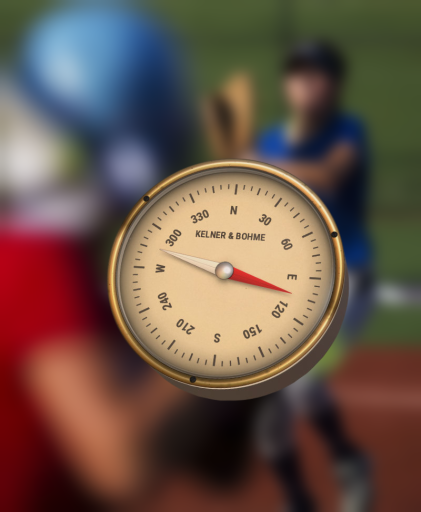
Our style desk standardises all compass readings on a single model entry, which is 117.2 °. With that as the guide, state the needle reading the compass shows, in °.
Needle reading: 105 °
